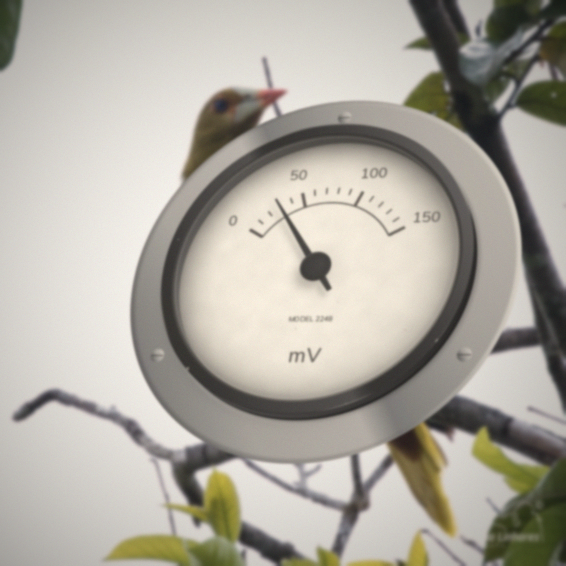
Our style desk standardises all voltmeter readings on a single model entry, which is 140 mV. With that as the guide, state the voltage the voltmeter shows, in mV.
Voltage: 30 mV
